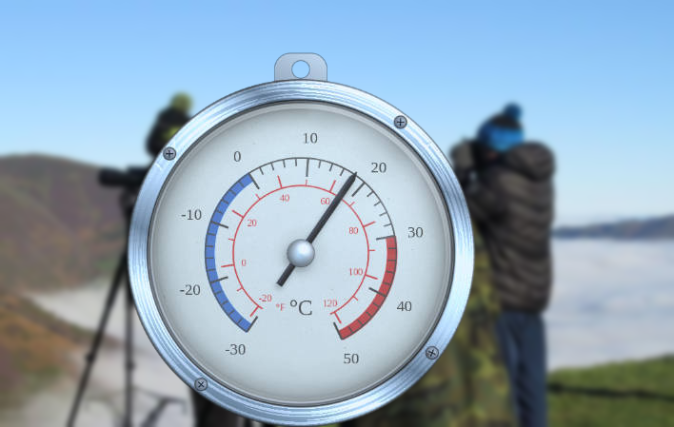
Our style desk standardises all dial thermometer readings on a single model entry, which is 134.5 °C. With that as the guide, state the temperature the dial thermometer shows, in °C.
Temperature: 18 °C
